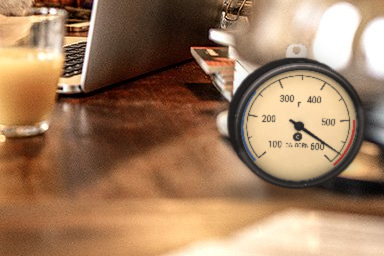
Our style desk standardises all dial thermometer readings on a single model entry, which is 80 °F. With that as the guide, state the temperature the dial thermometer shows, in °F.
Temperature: 575 °F
